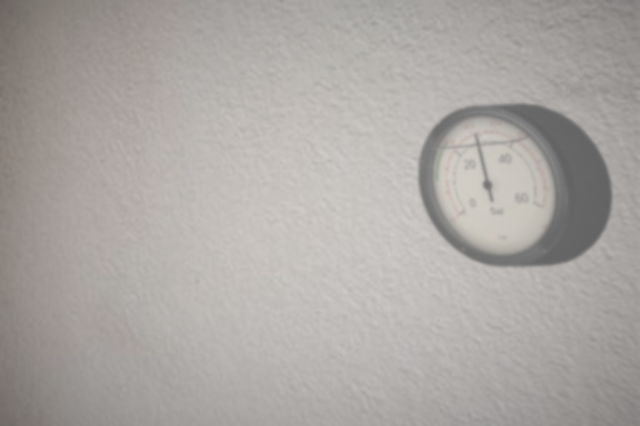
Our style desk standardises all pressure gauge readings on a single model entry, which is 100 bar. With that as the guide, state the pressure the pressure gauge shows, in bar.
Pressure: 30 bar
